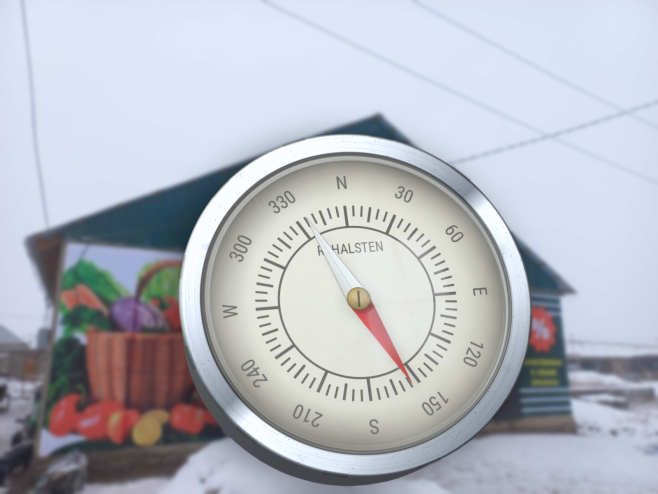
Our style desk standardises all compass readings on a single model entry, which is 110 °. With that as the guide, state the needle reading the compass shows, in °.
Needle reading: 155 °
